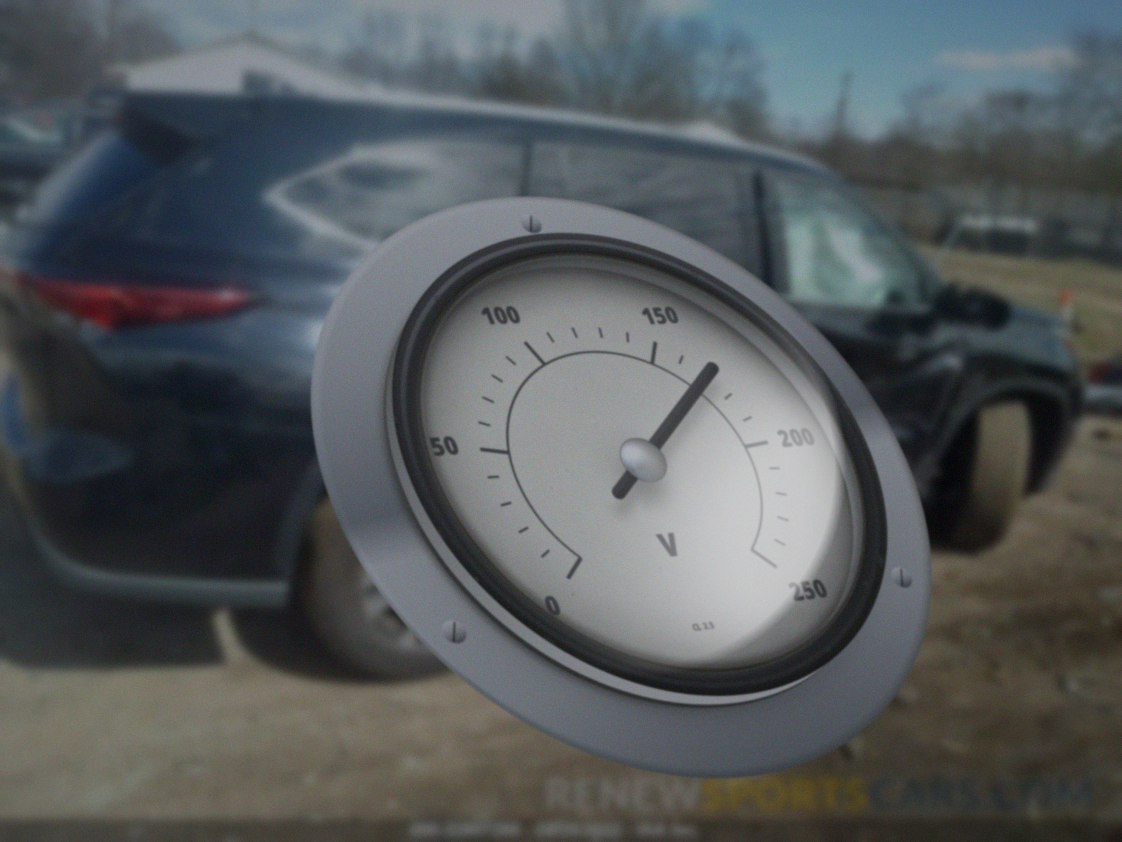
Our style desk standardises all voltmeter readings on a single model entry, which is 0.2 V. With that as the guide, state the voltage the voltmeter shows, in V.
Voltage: 170 V
